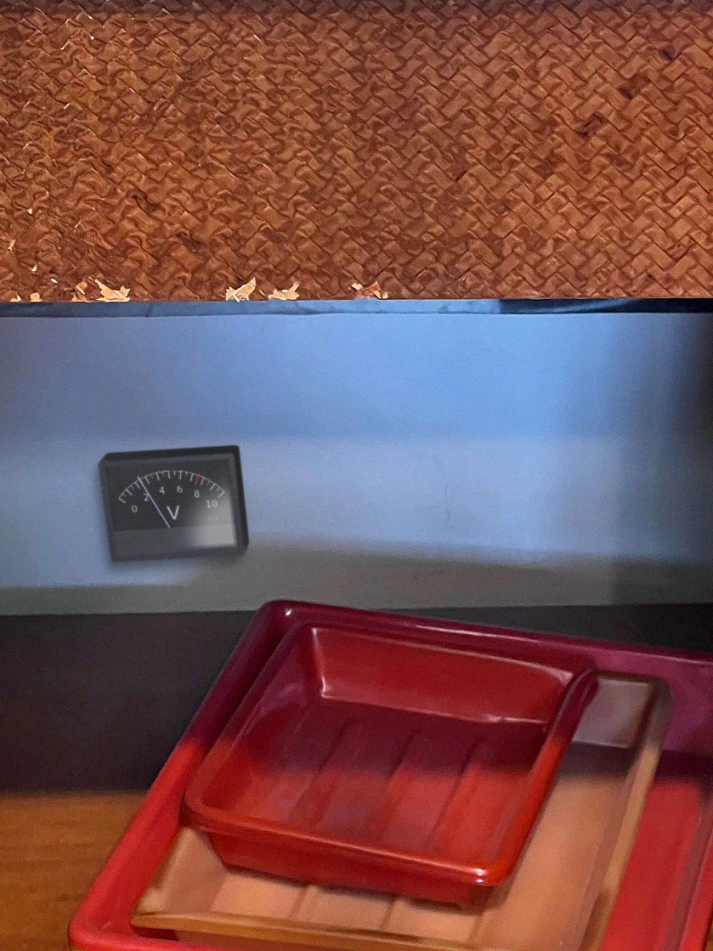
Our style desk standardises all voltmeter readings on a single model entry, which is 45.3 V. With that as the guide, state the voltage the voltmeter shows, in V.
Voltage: 2.5 V
